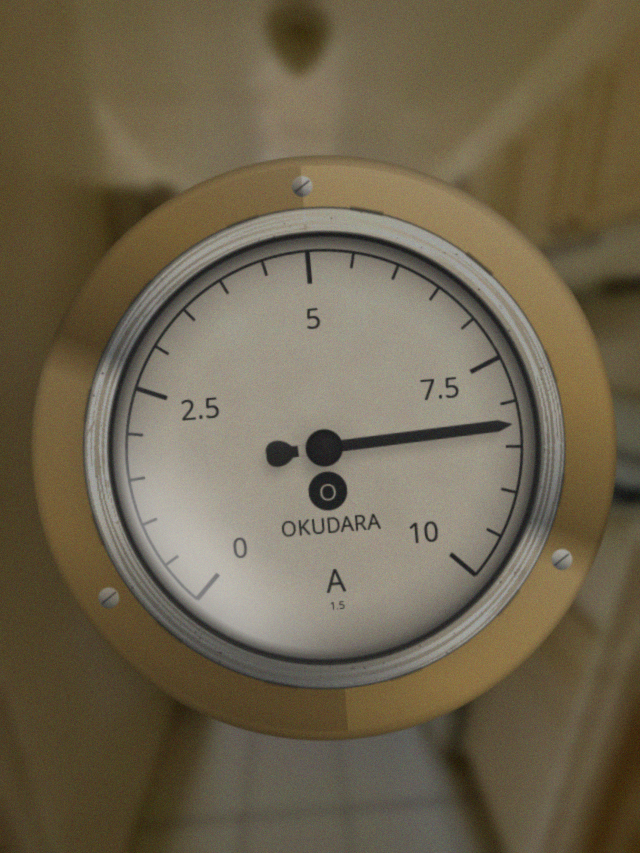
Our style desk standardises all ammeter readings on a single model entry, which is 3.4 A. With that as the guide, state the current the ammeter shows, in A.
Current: 8.25 A
